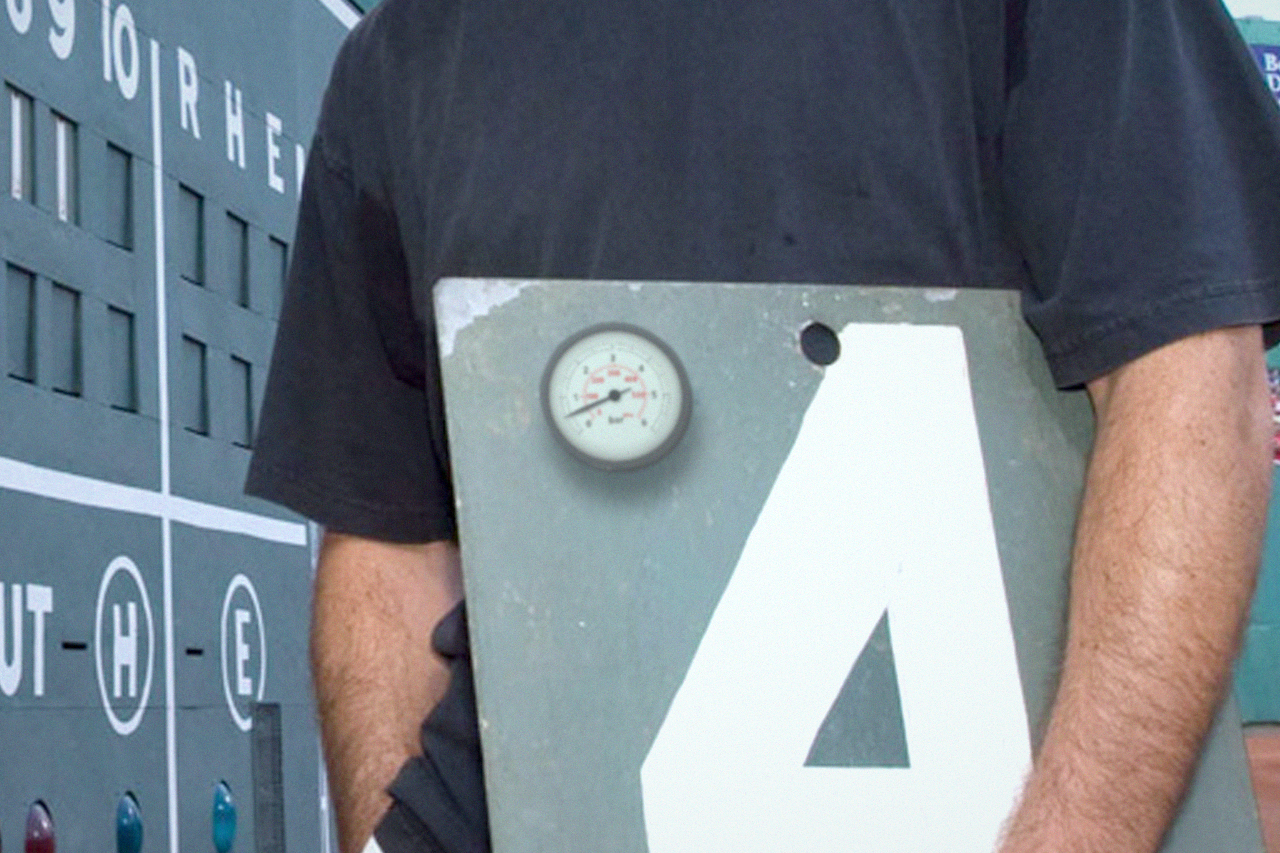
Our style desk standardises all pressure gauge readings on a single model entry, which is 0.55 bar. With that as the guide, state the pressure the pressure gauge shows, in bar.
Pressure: 0.5 bar
